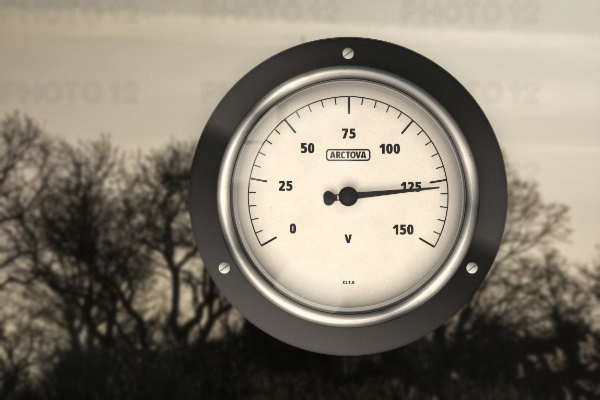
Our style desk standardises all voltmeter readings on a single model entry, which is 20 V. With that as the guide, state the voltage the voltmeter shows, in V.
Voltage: 127.5 V
